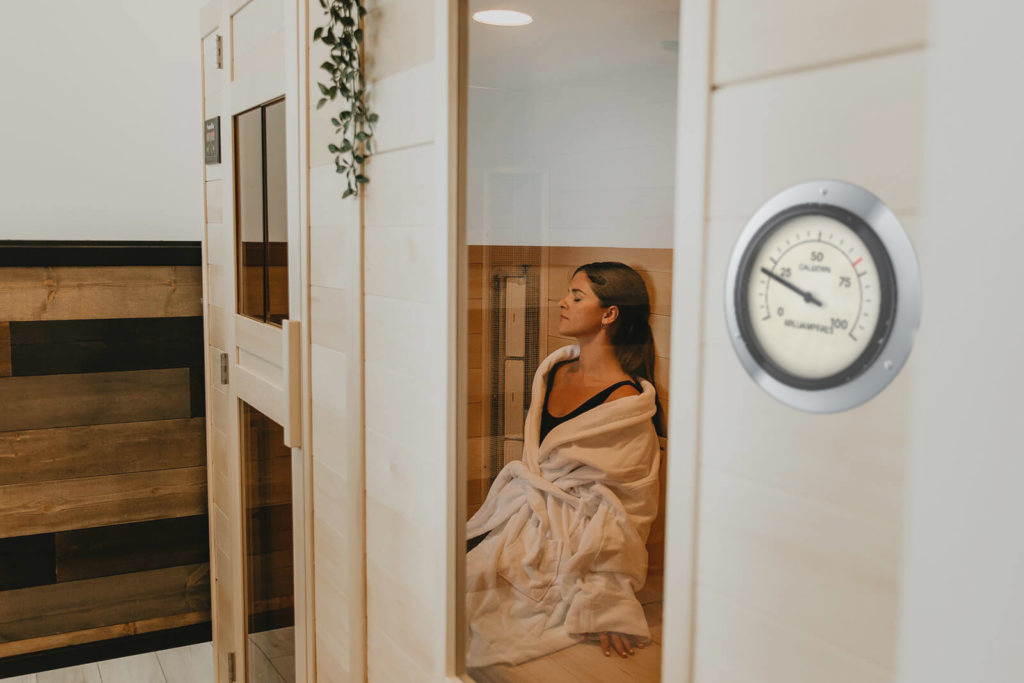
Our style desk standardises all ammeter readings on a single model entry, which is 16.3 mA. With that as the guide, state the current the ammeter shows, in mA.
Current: 20 mA
